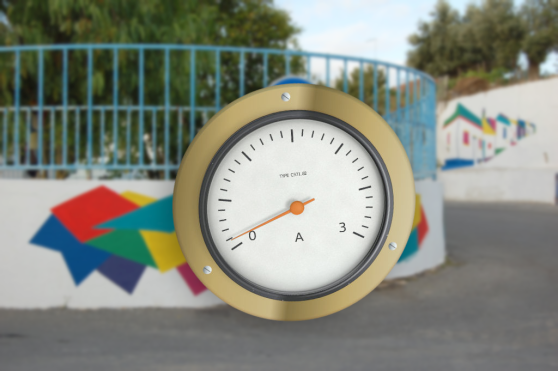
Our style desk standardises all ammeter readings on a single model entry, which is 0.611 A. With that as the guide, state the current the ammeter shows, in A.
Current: 0.1 A
